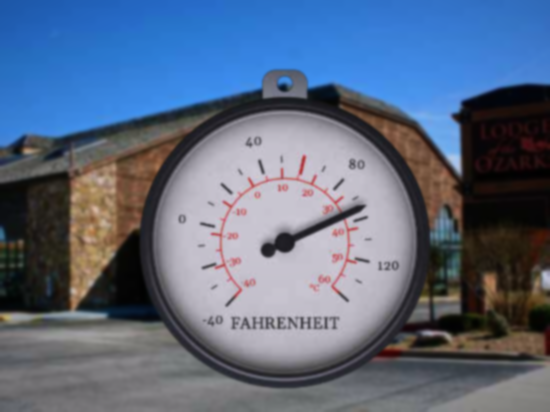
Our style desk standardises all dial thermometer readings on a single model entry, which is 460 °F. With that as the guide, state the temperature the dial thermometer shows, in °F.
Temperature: 95 °F
